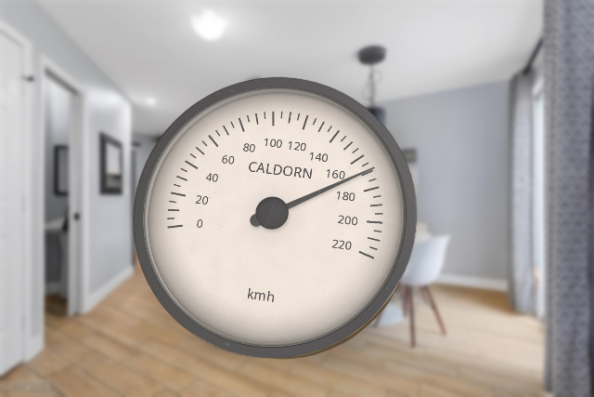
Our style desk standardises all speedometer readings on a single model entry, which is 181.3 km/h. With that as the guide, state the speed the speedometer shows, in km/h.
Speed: 170 km/h
